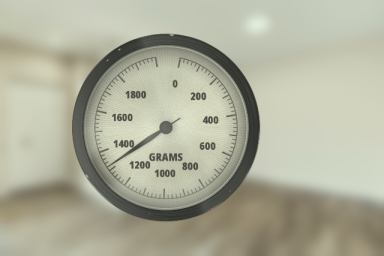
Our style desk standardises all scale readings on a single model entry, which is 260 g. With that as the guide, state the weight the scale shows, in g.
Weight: 1320 g
